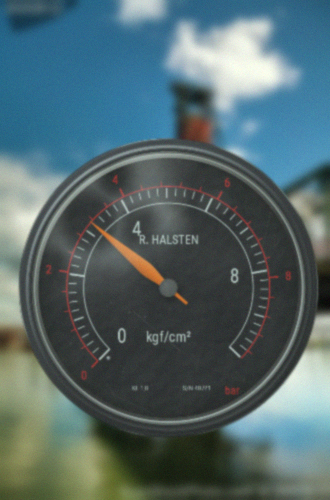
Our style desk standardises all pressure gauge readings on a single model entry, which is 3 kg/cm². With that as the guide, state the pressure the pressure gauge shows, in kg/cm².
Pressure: 3.2 kg/cm²
